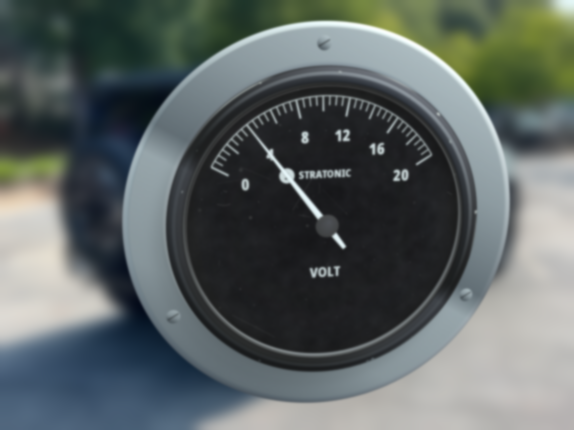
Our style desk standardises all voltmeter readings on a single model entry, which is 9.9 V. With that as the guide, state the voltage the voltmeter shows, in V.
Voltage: 4 V
